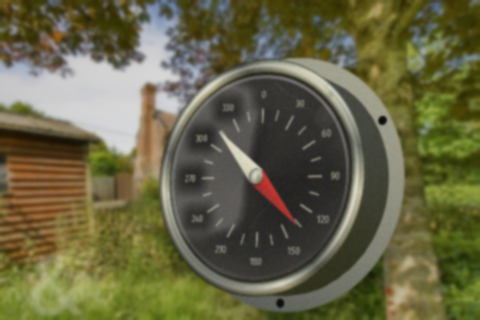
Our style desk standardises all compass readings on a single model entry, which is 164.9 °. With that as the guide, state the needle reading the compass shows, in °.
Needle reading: 135 °
